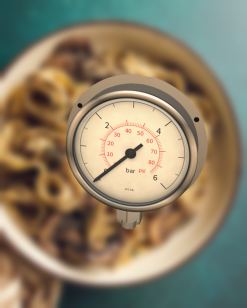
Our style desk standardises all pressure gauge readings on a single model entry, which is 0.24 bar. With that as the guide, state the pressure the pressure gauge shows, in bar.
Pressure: 0 bar
